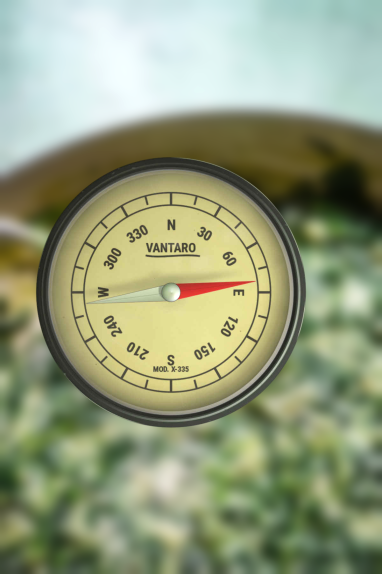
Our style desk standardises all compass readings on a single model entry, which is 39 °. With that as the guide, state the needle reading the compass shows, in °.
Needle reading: 82.5 °
